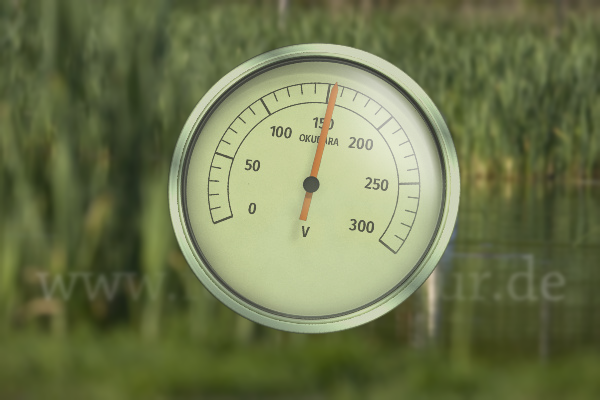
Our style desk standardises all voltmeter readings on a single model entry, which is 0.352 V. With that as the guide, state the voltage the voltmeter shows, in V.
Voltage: 155 V
